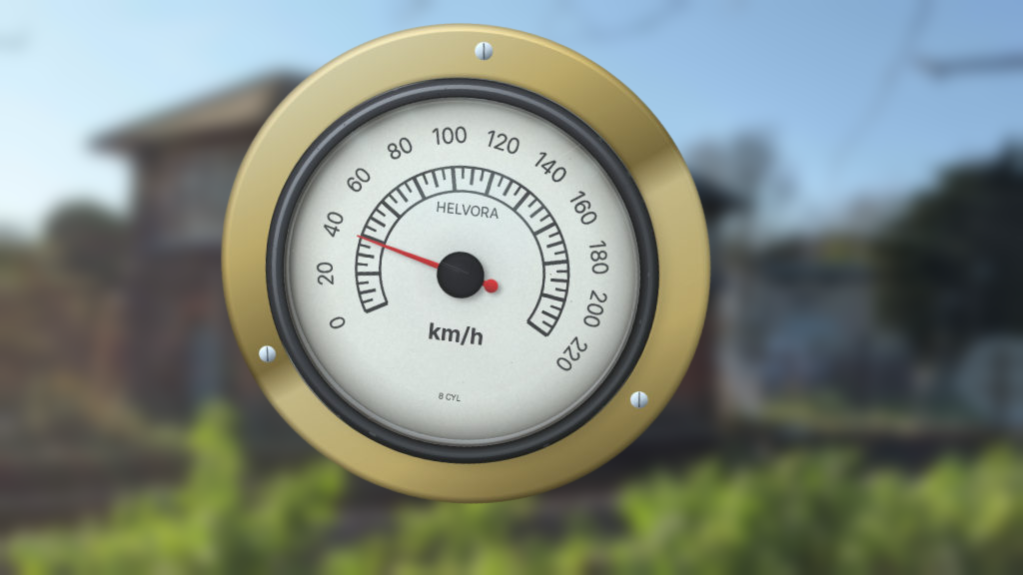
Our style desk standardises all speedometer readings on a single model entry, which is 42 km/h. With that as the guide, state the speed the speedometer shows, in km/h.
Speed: 40 km/h
